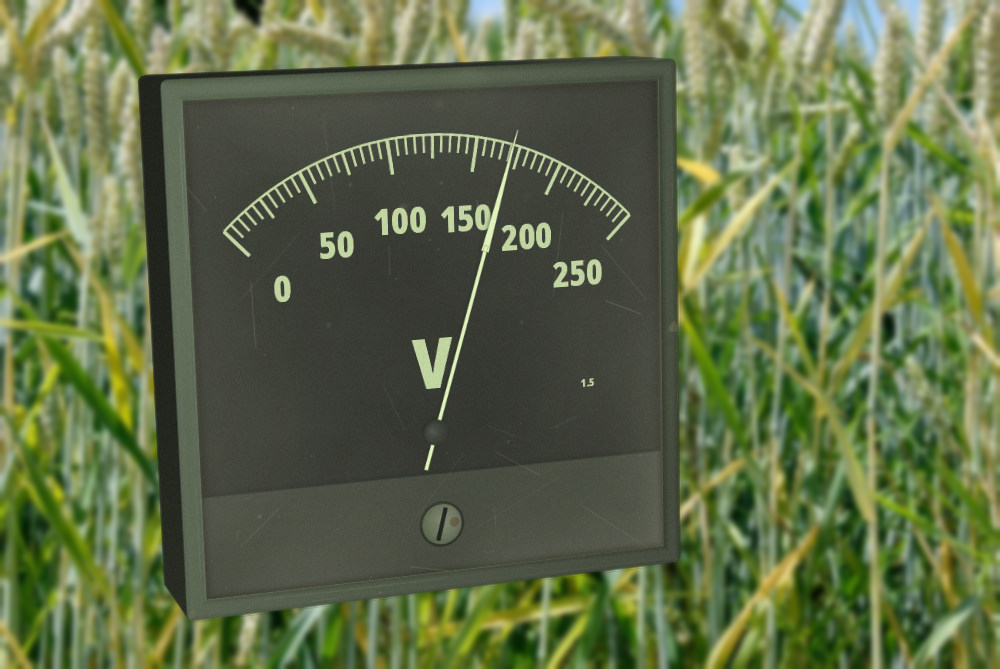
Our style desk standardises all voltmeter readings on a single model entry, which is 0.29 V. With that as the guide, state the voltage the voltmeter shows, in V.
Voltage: 170 V
